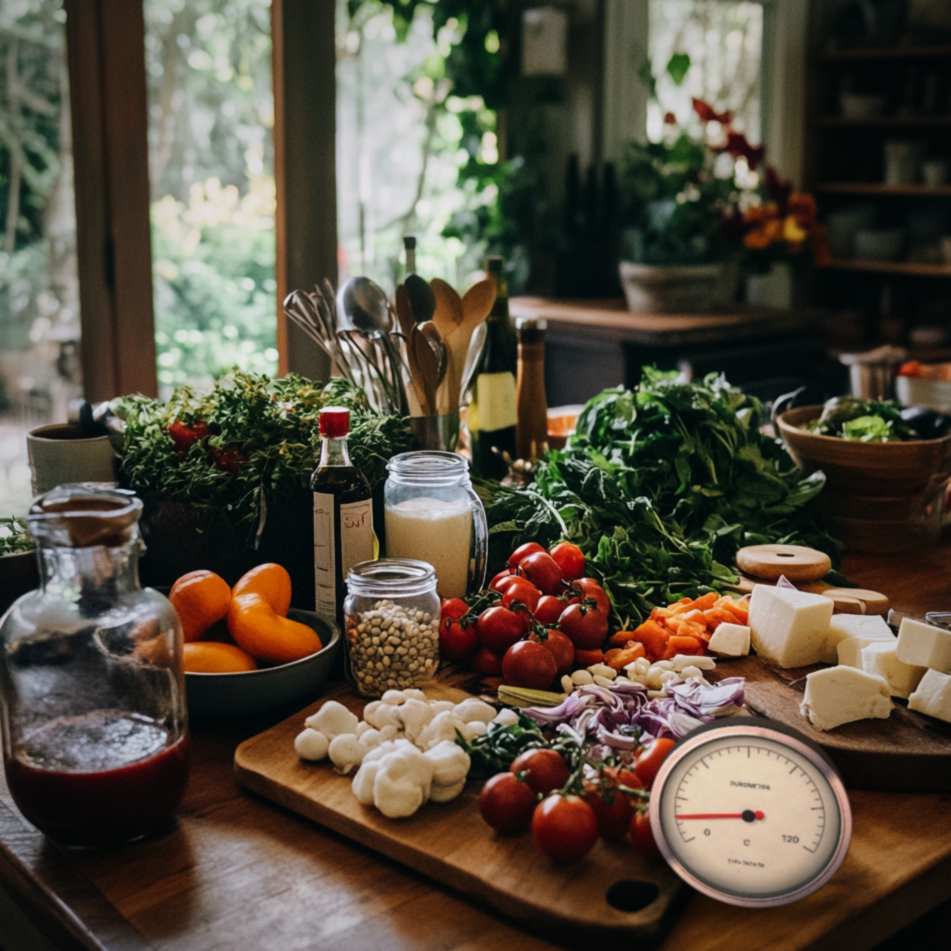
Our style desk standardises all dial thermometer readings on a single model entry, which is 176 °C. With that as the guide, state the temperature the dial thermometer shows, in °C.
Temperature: 12 °C
